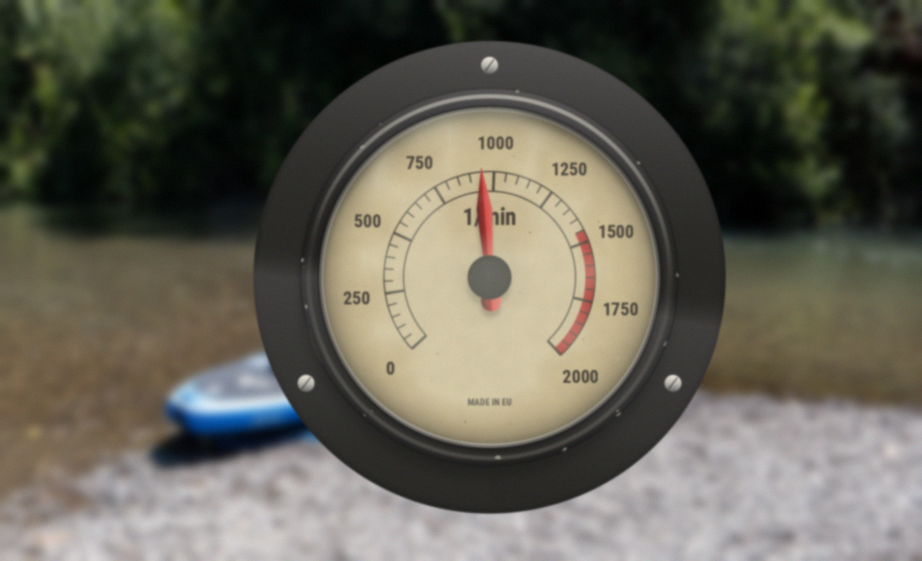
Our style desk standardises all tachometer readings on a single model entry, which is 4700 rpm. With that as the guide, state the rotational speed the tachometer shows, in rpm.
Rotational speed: 950 rpm
